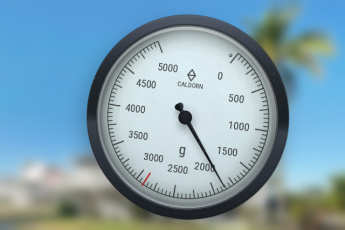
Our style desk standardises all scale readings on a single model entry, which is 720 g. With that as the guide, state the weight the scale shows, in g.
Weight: 1850 g
